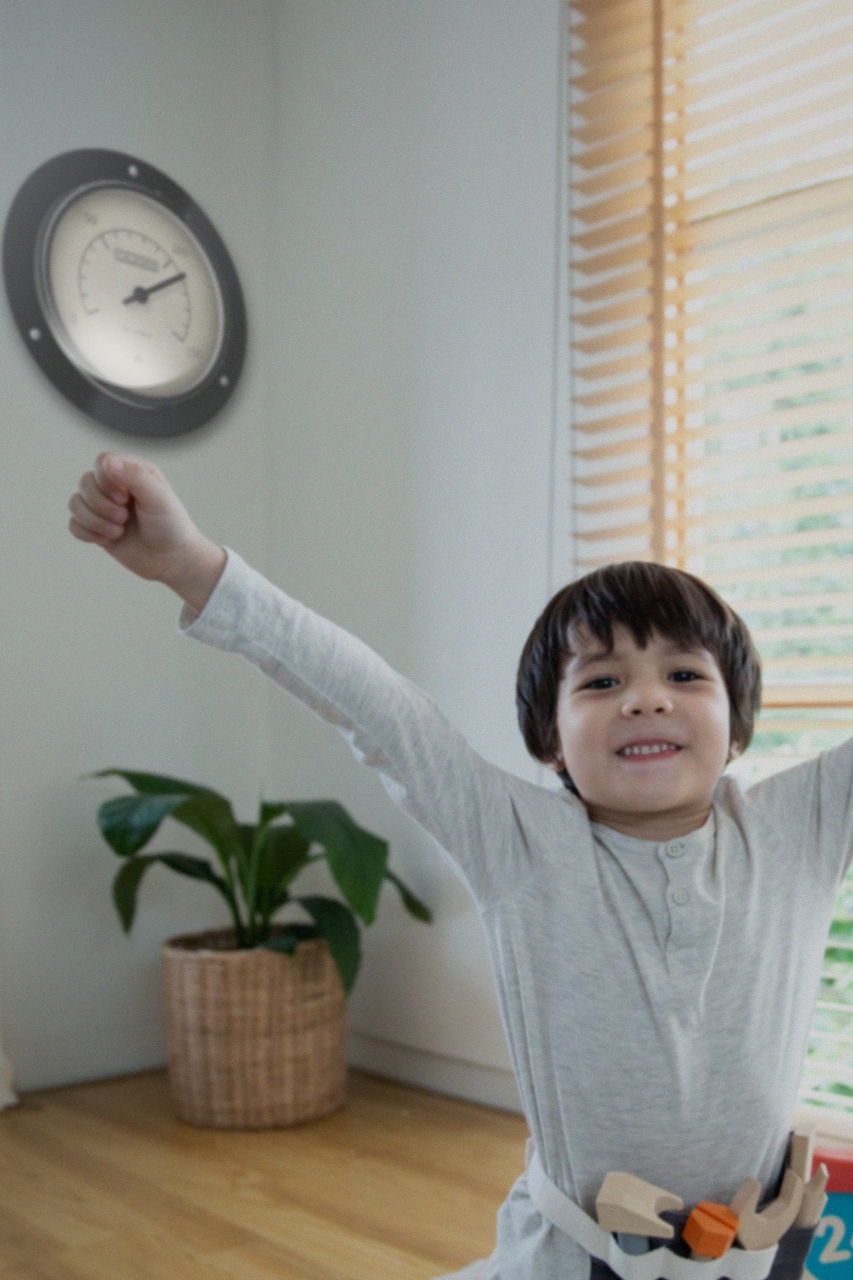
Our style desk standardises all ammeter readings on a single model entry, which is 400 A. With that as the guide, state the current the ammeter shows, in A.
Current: 110 A
